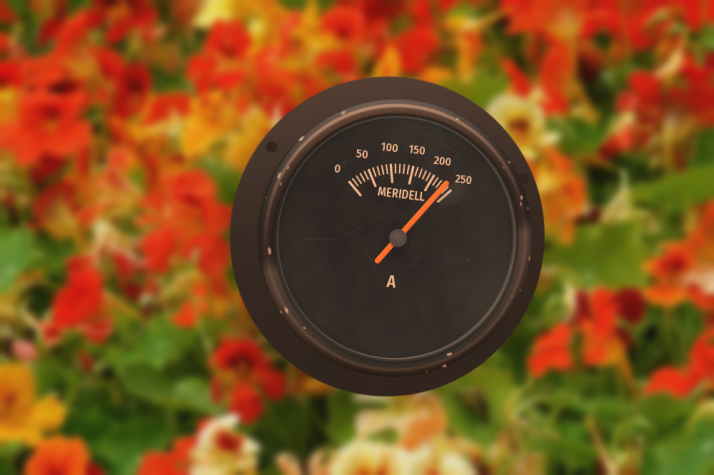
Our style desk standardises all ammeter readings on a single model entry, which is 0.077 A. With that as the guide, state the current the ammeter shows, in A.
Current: 230 A
